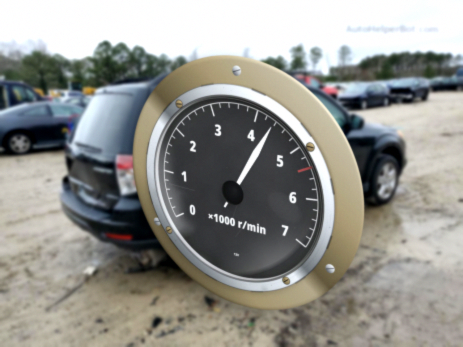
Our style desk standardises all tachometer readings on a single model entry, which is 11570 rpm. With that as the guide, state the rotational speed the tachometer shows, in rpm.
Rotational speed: 4400 rpm
